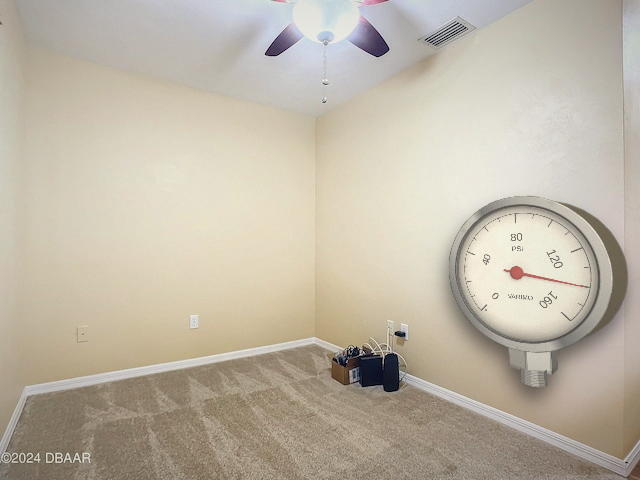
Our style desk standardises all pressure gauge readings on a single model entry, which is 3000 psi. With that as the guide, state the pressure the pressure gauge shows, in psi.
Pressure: 140 psi
